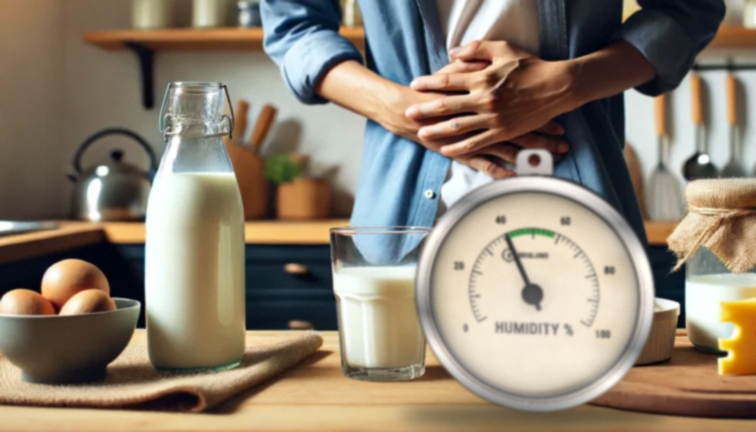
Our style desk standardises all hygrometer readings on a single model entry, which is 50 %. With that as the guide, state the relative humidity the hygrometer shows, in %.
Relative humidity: 40 %
